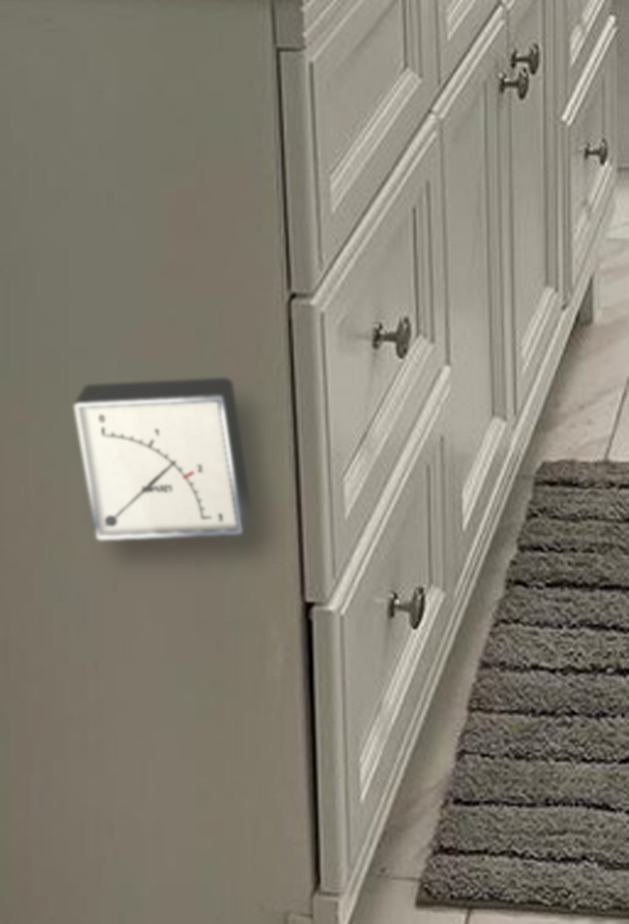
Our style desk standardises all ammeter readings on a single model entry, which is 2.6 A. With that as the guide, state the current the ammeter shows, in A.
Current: 1.6 A
